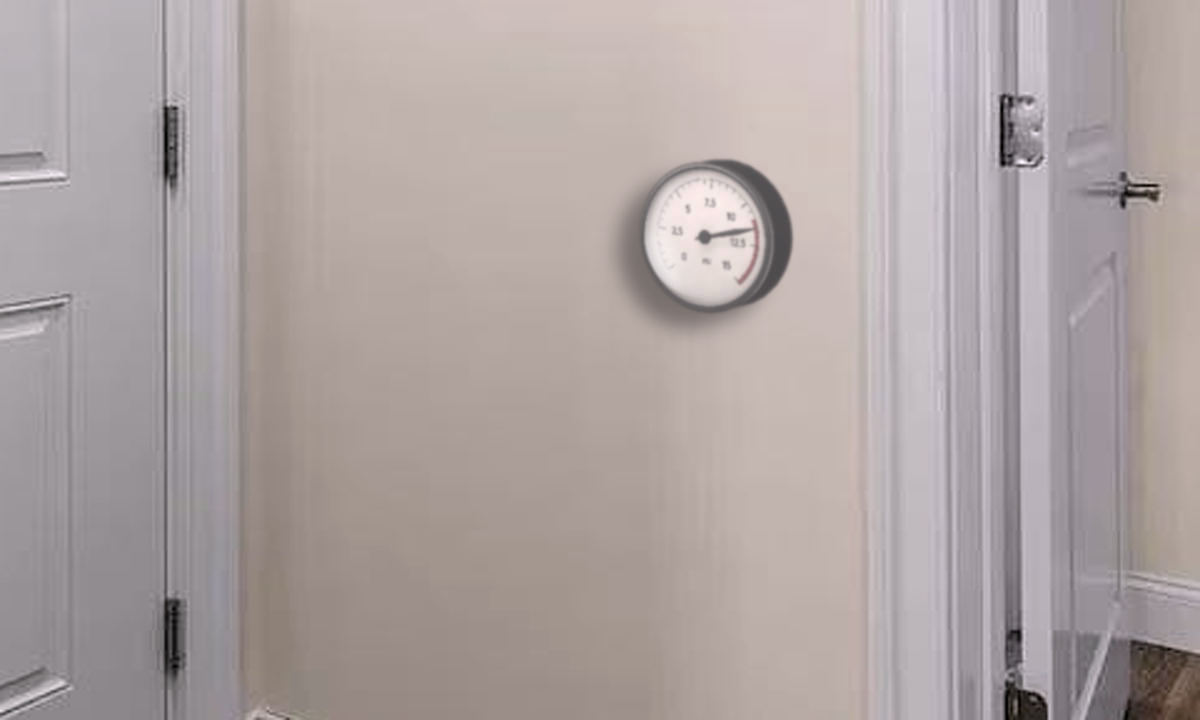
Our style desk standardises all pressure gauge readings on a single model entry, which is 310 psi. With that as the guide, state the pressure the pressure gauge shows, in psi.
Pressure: 11.5 psi
